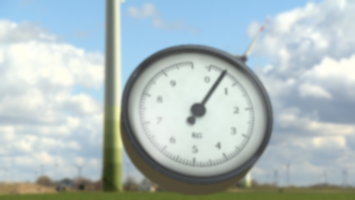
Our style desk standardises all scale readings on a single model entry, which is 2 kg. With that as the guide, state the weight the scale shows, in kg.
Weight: 0.5 kg
